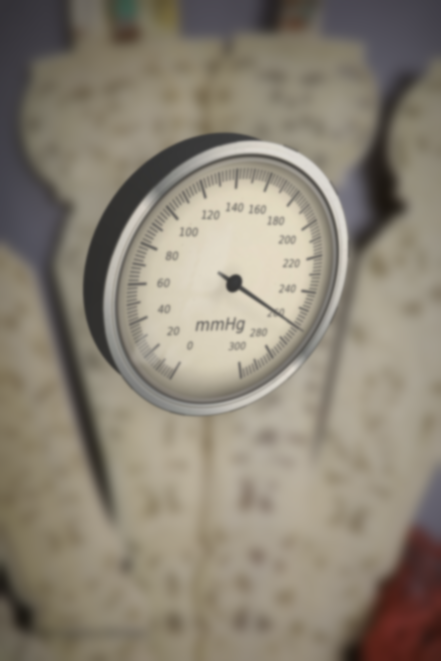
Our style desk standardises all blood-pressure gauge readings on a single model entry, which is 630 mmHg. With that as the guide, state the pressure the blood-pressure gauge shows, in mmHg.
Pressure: 260 mmHg
